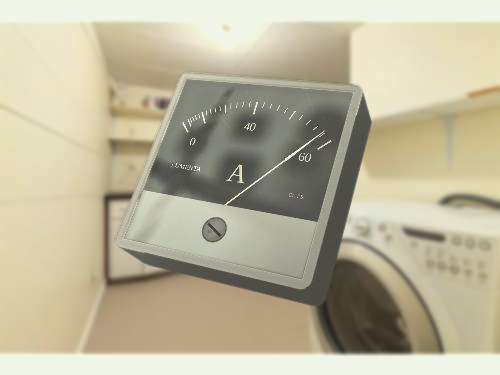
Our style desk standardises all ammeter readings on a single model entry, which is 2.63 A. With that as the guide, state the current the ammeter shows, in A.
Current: 58 A
